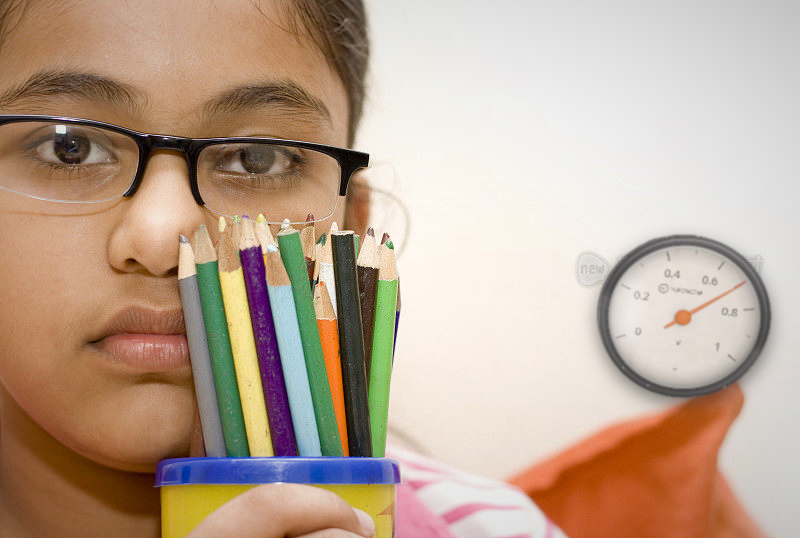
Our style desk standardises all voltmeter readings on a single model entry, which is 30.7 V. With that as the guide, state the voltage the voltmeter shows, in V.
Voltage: 0.7 V
